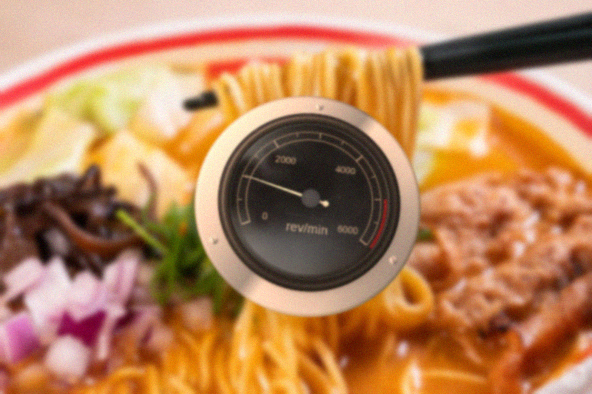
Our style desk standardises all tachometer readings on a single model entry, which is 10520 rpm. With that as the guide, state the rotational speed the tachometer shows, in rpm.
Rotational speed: 1000 rpm
